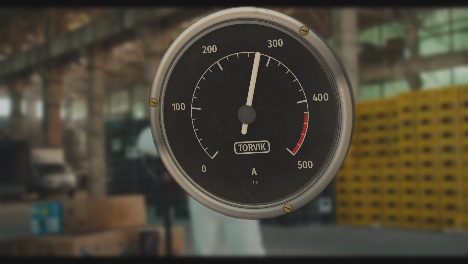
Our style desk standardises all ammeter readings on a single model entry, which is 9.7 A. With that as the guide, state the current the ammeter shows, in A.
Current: 280 A
